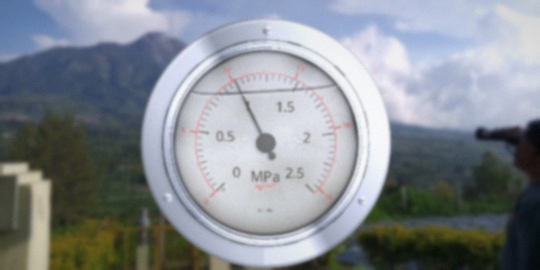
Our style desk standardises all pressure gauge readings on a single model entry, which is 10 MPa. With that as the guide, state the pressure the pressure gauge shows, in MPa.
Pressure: 1 MPa
